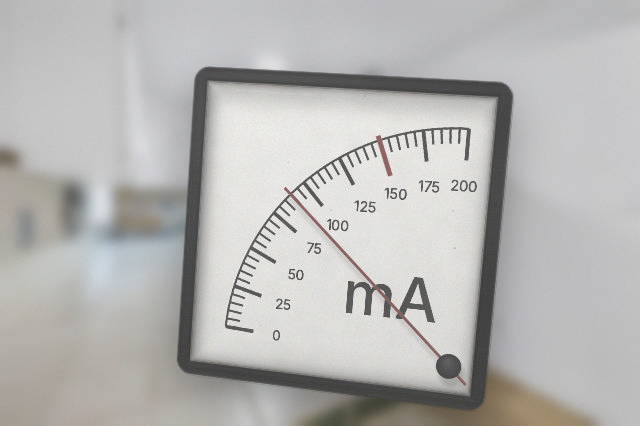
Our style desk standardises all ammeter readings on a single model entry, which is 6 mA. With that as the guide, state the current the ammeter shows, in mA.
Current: 90 mA
